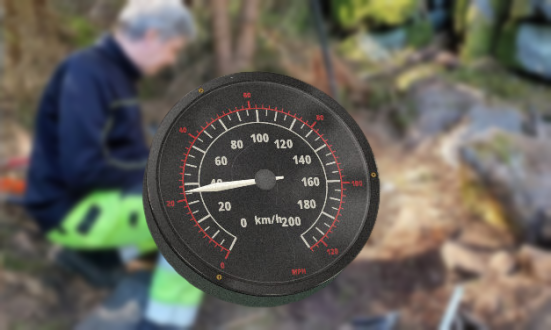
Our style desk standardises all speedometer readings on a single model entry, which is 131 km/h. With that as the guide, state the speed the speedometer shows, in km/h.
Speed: 35 km/h
